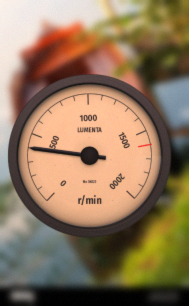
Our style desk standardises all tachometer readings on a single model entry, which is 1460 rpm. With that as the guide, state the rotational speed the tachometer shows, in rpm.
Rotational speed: 400 rpm
